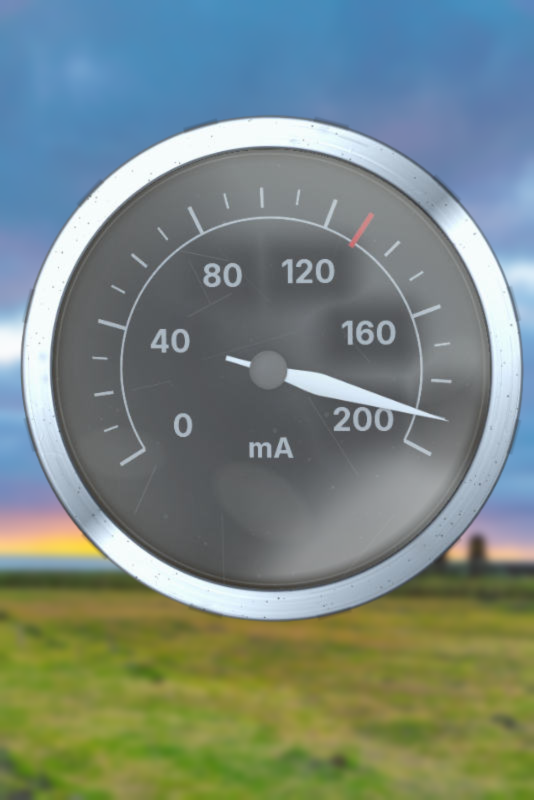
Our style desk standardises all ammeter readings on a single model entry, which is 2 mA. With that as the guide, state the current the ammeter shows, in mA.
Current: 190 mA
